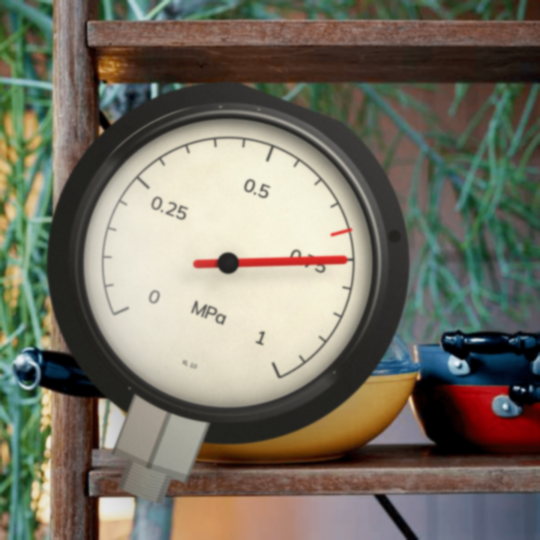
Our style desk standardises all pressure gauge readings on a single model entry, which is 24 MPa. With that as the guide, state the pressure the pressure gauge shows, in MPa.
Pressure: 0.75 MPa
